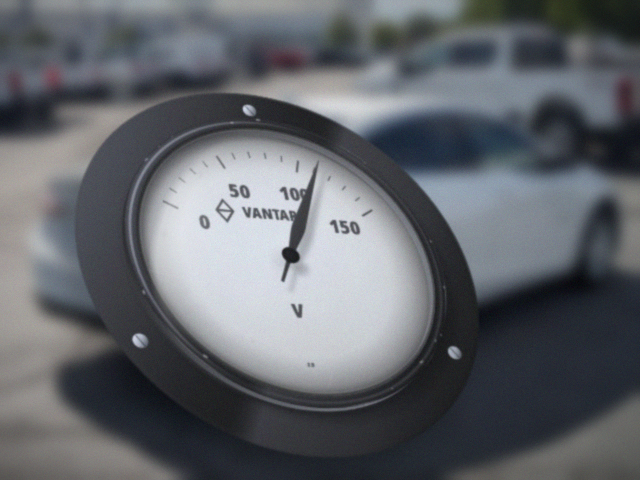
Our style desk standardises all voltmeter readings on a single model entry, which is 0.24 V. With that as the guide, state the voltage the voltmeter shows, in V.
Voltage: 110 V
